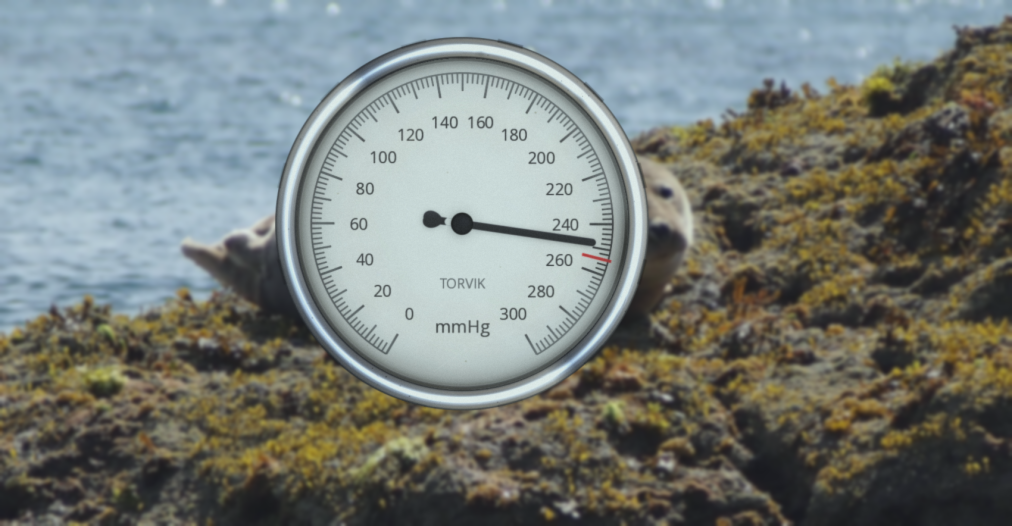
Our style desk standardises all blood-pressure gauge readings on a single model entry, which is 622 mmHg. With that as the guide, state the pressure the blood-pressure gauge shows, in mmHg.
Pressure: 248 mmHg
